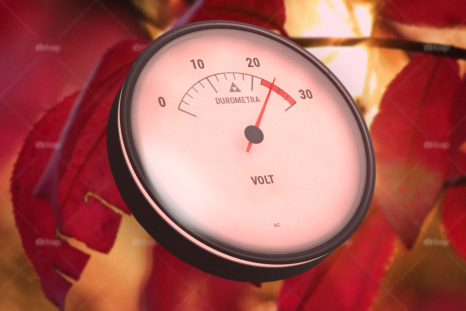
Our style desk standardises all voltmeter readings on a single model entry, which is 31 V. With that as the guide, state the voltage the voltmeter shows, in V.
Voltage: 24 V
